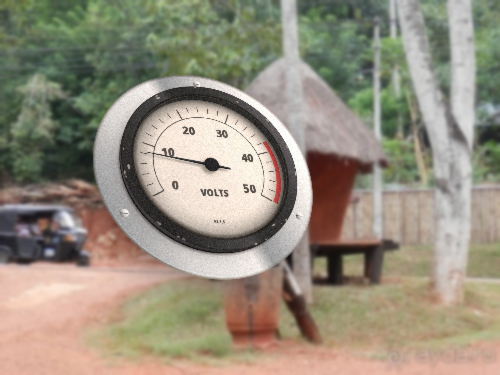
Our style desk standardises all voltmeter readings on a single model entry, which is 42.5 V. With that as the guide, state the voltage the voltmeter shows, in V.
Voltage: 8 V
